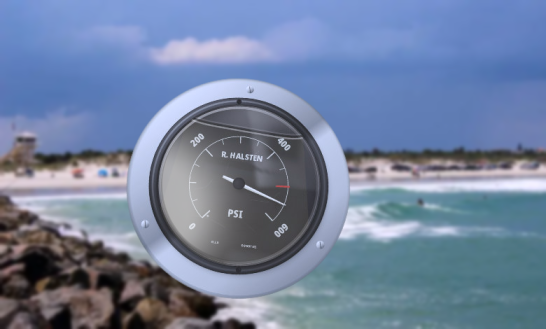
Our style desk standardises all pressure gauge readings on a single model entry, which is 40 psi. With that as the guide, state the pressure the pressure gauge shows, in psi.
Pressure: 550 psi
